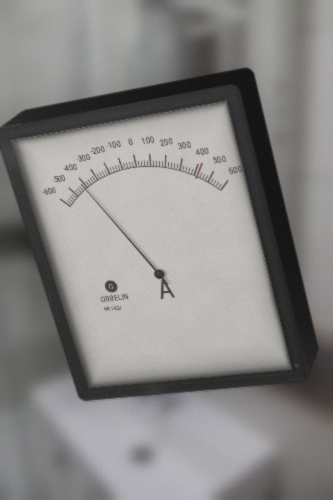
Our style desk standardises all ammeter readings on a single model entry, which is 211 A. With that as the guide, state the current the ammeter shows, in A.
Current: -400 A
